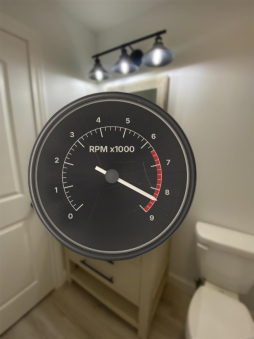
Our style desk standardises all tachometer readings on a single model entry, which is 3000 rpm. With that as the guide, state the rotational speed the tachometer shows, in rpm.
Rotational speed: 8400 rpm
